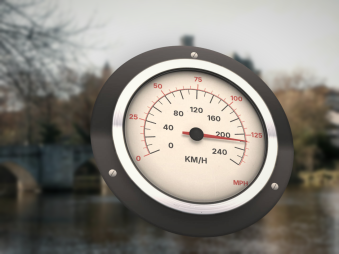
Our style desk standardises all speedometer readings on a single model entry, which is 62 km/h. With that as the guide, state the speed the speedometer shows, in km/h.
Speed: 210 km/h
